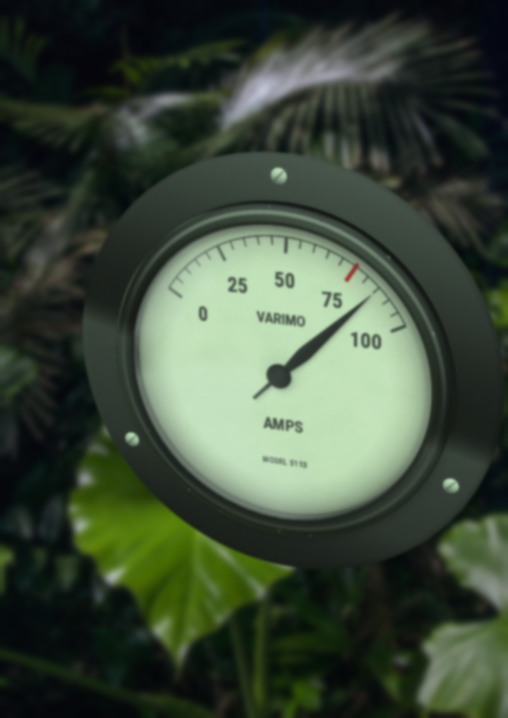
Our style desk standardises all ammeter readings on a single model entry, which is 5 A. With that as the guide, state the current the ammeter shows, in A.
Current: 85 A
